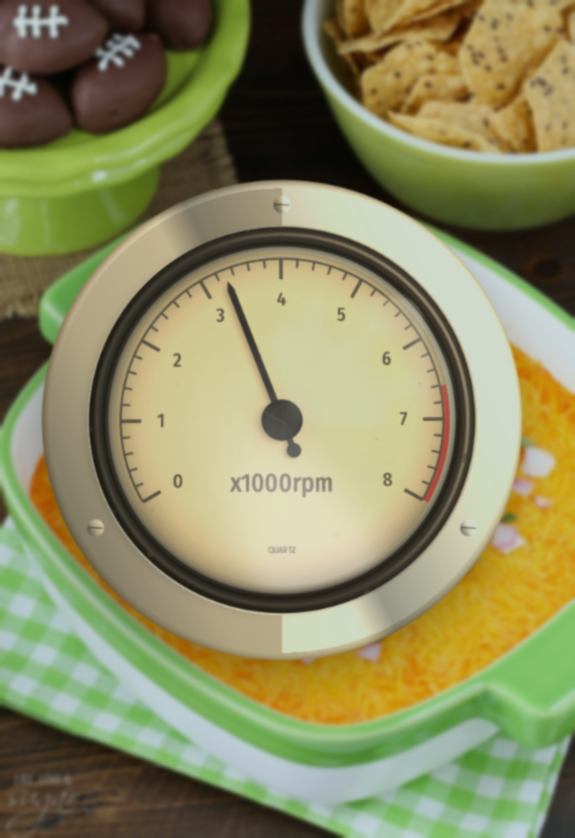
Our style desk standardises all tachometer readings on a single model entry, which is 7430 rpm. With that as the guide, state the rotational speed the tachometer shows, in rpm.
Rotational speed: 3300 rpm
